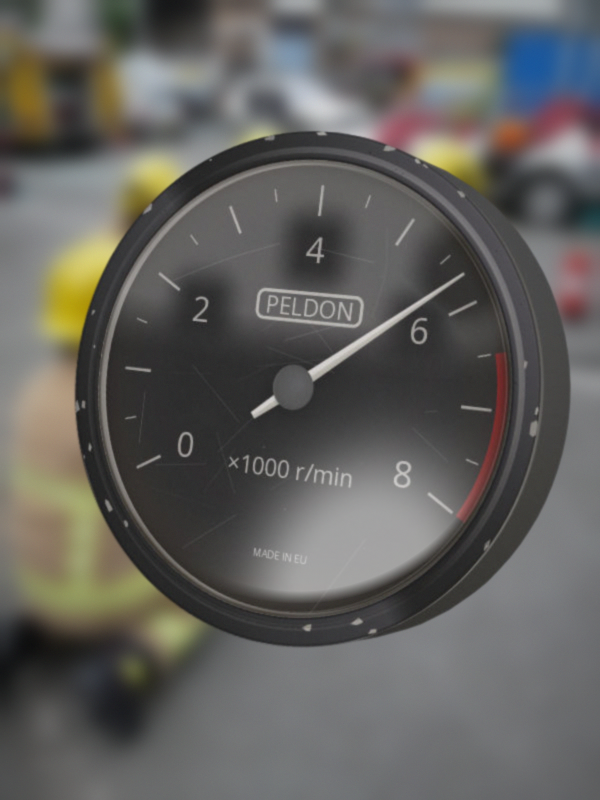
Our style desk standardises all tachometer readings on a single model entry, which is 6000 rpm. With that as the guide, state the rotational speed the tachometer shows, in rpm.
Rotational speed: 5750 rpm
